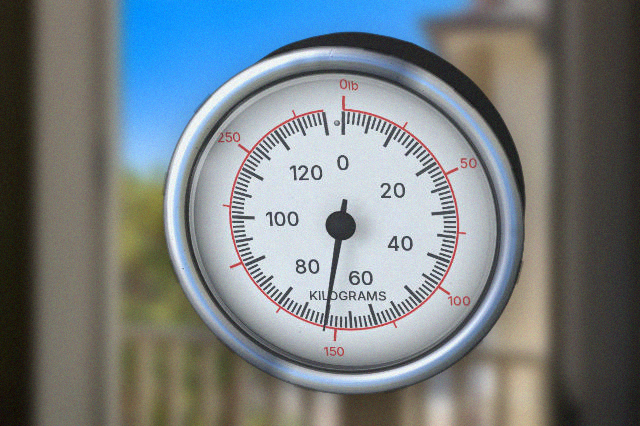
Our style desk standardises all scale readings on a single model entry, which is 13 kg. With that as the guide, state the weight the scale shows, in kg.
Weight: 70 kg
